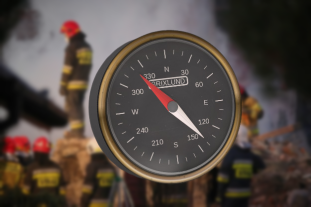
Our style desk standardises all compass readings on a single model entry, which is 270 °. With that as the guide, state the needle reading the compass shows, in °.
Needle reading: 320 °
